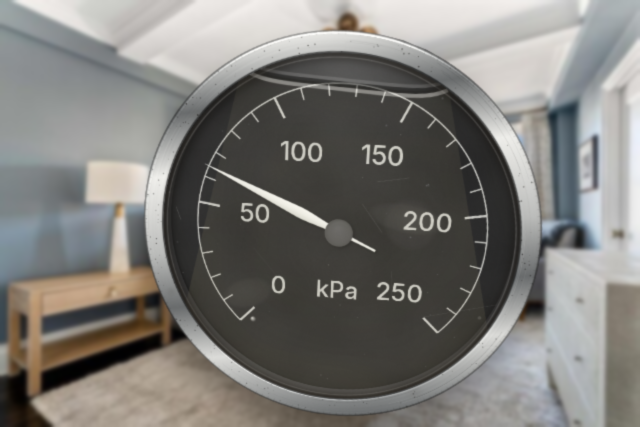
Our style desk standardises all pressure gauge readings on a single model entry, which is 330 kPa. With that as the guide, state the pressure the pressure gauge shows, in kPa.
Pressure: 65 kPa
